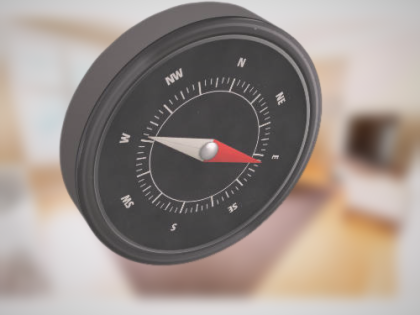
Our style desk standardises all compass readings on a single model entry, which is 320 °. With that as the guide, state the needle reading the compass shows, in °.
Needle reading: 95 °
